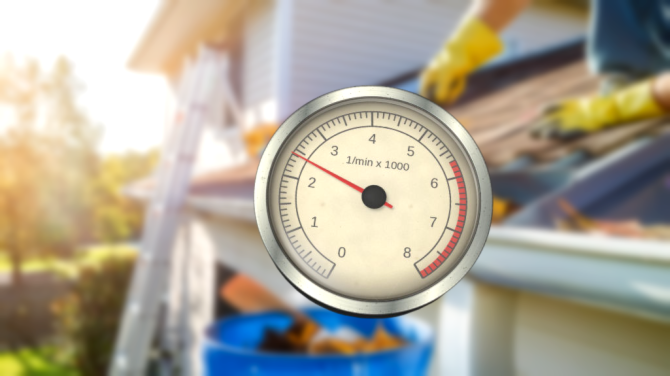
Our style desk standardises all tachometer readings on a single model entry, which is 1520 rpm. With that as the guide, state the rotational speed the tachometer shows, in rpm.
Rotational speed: 2400 rpm
